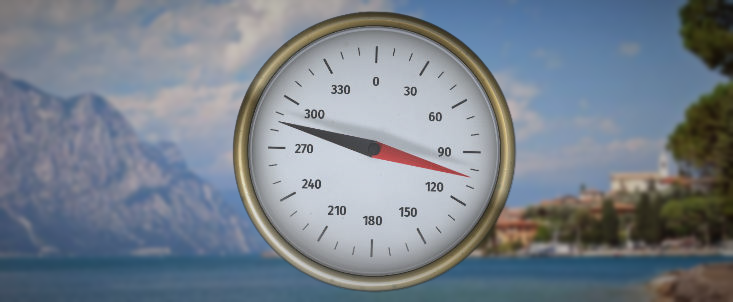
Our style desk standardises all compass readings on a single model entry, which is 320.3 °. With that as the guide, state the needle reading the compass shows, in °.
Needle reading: 105 °
